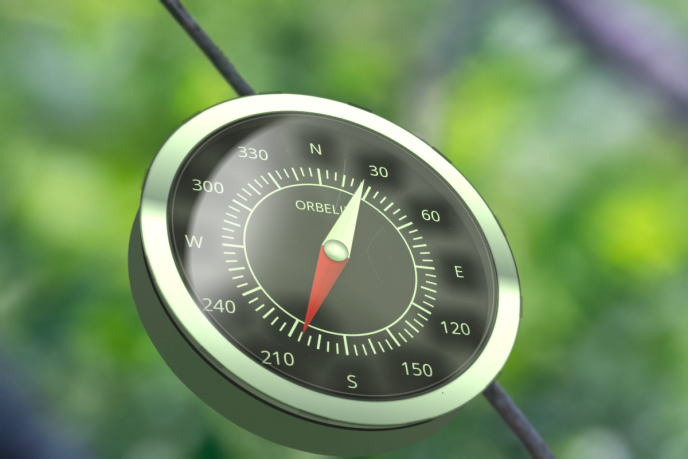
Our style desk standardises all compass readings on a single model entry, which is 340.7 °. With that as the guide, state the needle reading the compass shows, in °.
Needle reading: 205 °
